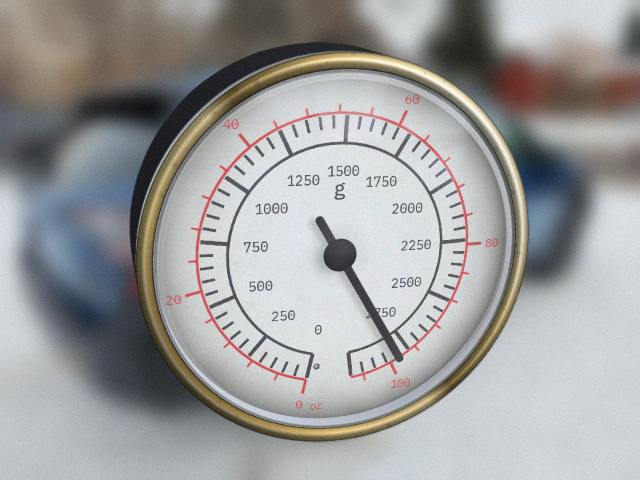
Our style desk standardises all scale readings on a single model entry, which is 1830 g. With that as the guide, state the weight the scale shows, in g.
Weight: 2800 g
